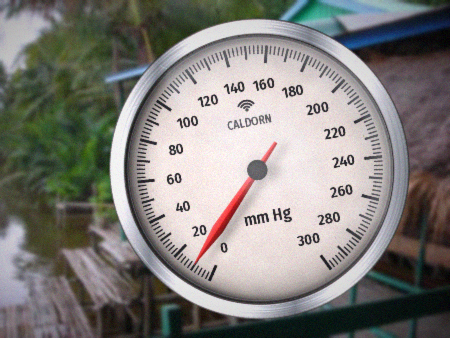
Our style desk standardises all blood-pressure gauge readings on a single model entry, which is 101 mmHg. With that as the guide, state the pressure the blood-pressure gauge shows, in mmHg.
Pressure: 10 mmHg
